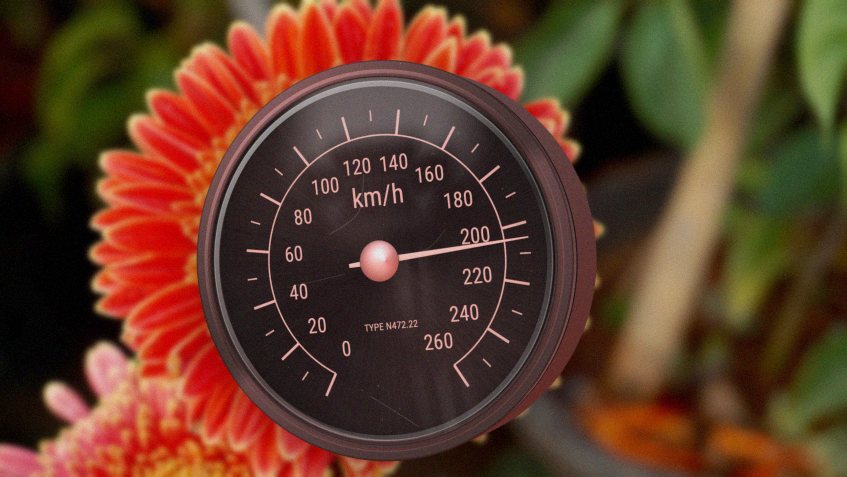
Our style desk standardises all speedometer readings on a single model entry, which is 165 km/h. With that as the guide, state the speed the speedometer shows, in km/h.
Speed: 205 km/h
